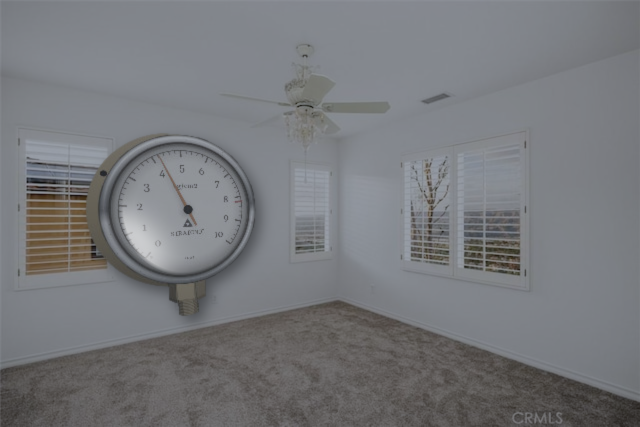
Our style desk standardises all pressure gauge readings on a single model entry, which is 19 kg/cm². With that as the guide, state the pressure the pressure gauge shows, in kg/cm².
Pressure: 4.2 kg/cm²
